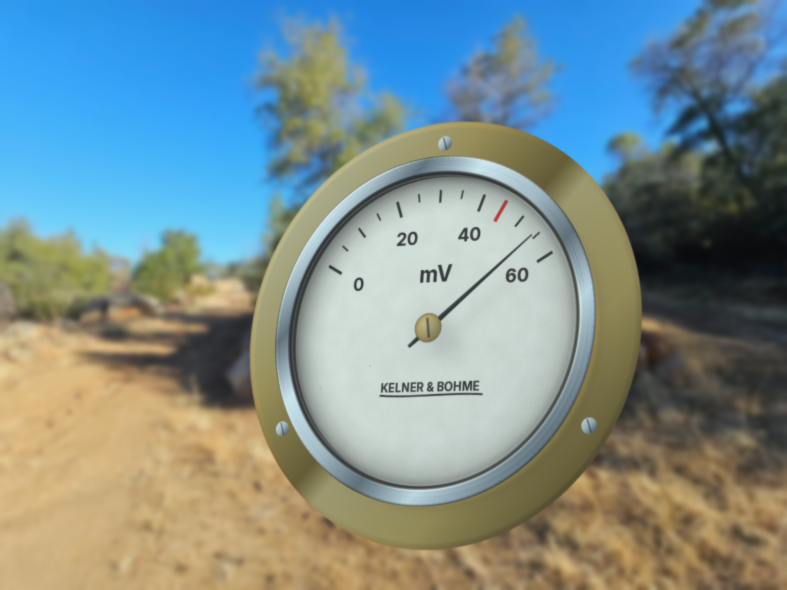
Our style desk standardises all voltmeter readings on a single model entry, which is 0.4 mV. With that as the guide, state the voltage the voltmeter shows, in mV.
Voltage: 55 mV
